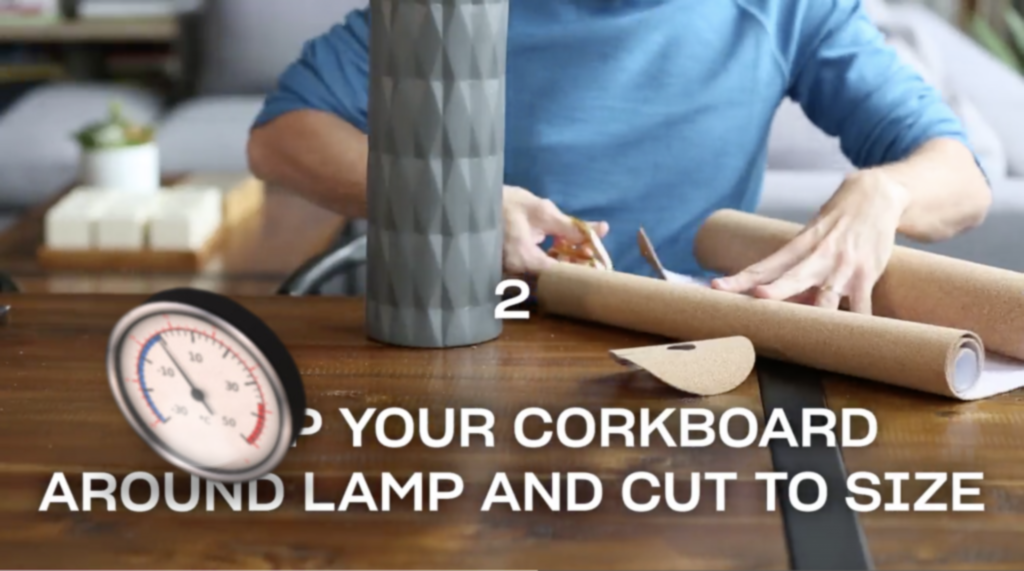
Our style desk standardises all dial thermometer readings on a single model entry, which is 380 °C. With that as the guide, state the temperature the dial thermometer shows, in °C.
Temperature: 0 °C
